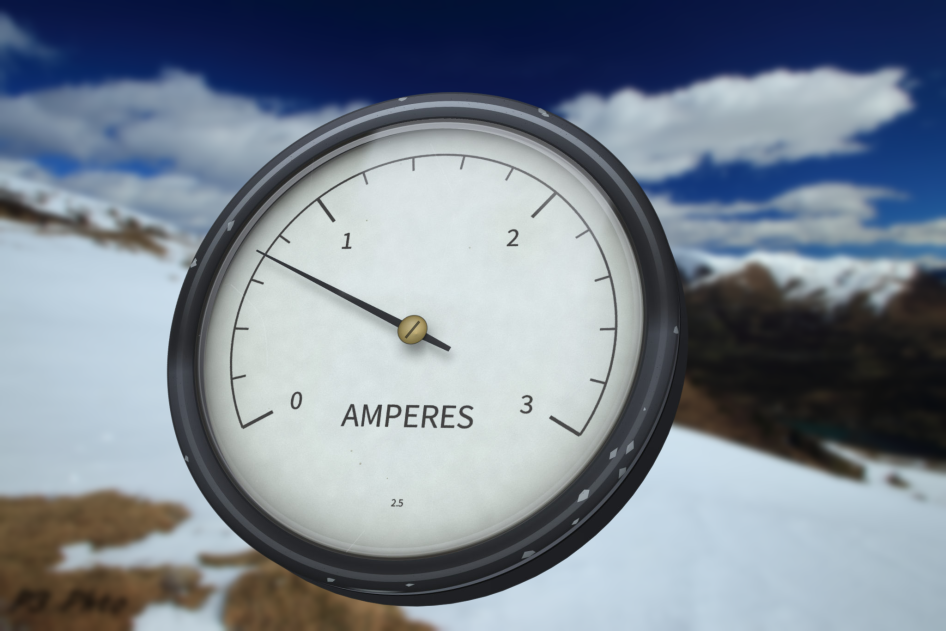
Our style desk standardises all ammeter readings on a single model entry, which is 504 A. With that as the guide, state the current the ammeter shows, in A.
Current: 0.7 A
